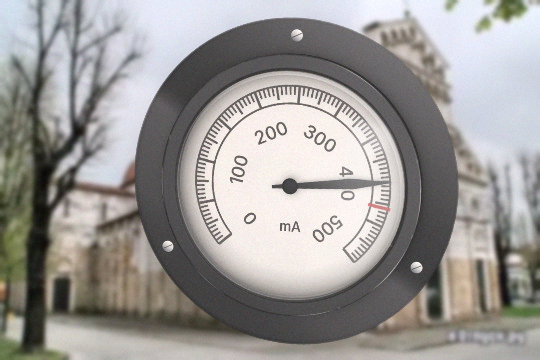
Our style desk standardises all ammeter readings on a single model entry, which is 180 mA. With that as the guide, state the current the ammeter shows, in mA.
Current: 400 mA
